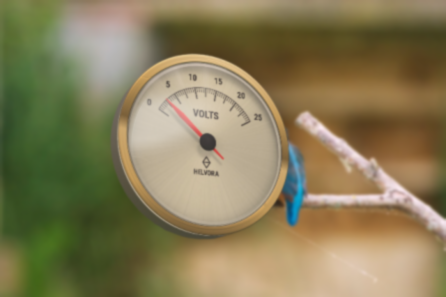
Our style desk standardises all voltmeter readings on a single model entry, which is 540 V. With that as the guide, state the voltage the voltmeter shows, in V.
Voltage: 2.5 V
